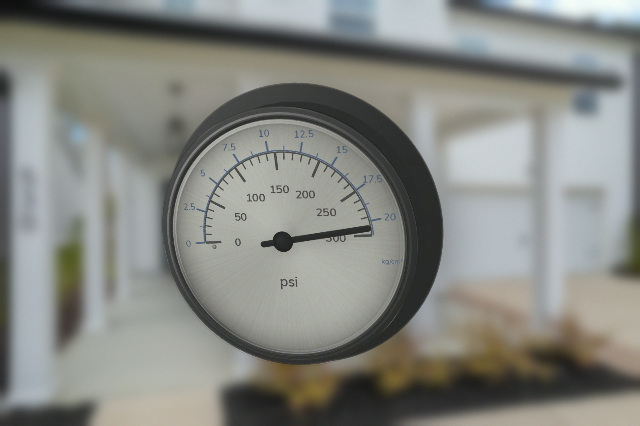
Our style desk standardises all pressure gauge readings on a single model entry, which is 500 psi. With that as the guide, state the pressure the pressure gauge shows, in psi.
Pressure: 290 psi
